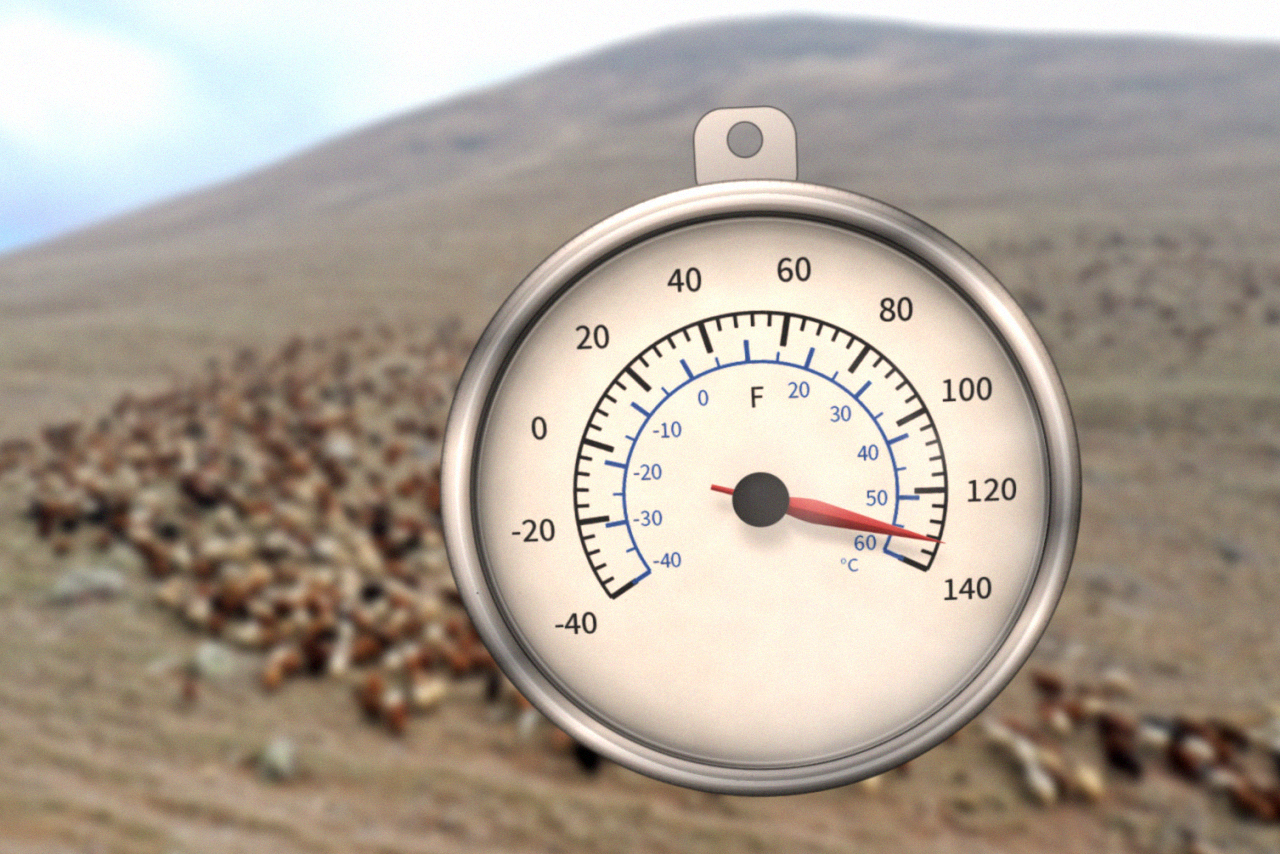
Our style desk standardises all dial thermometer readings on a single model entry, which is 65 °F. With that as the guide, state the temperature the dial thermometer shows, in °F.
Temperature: 132 °F
